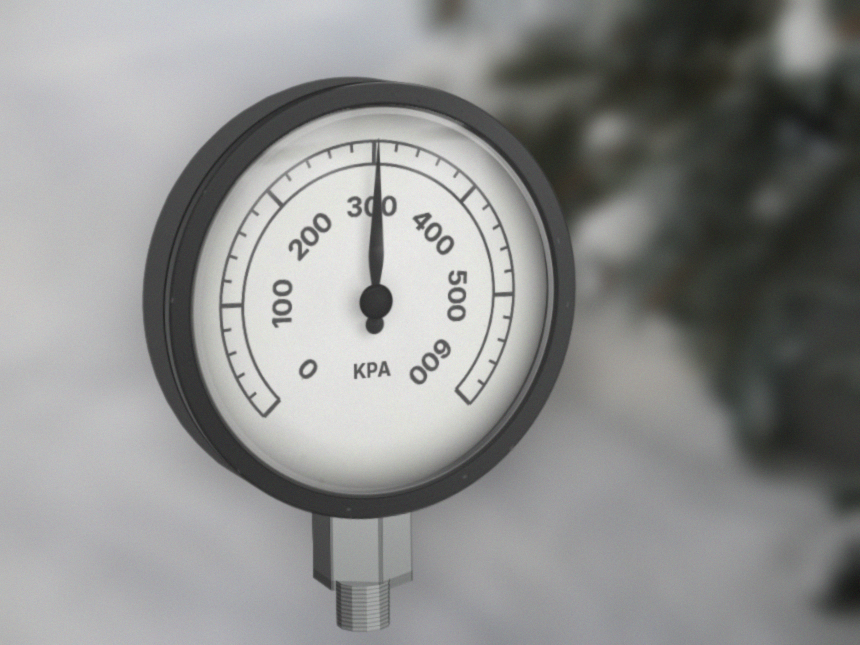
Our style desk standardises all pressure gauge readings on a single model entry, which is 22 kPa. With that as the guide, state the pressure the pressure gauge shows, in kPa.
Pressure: 300 kPa
